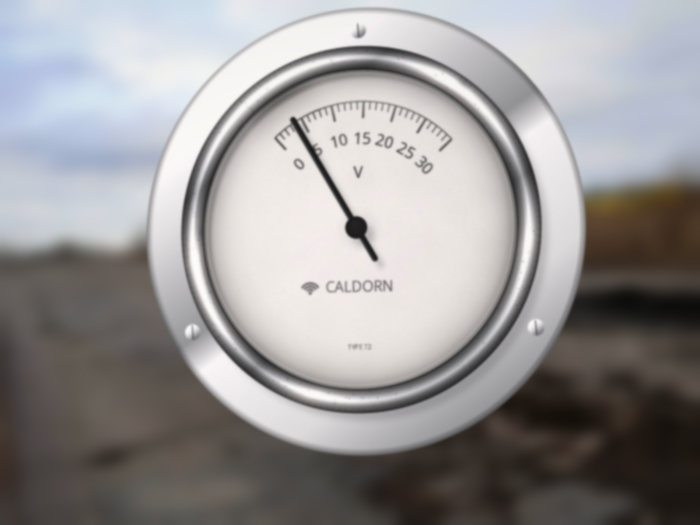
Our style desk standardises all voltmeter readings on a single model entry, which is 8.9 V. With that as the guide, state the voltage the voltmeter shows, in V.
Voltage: 4 V
